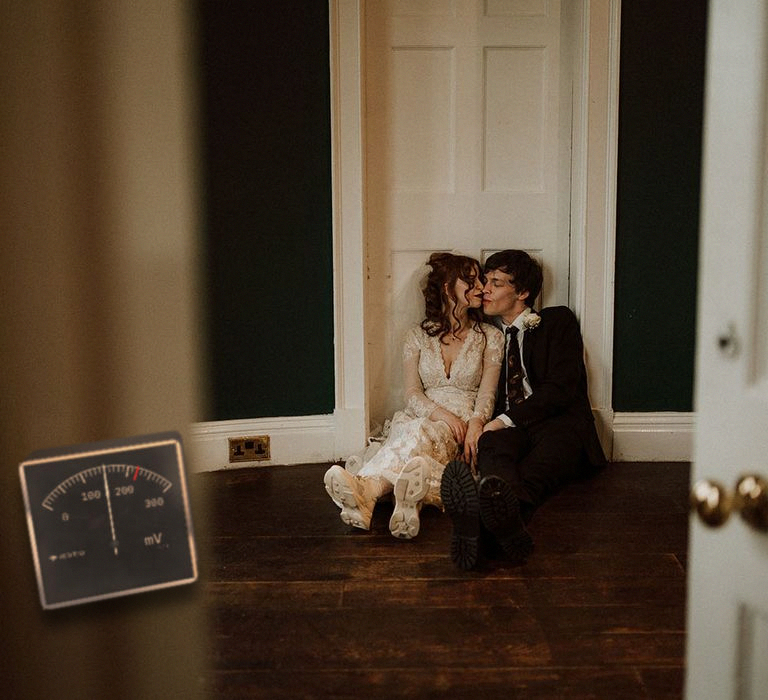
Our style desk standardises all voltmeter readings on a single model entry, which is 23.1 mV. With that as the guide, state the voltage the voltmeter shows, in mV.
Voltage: 150 mV
